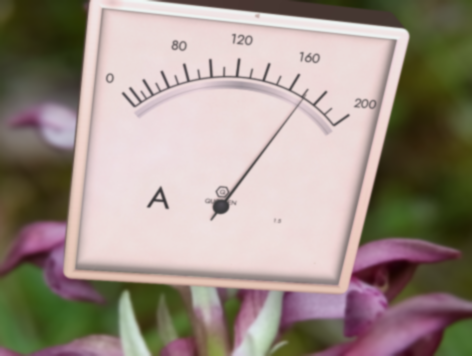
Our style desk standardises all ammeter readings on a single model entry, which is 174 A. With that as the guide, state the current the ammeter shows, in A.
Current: 170 A
